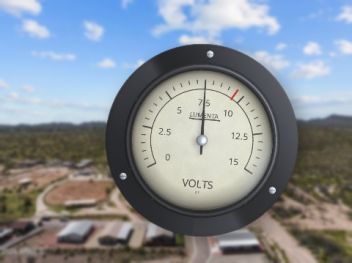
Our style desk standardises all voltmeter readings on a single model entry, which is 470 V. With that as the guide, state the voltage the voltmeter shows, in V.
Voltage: 7.5 V
